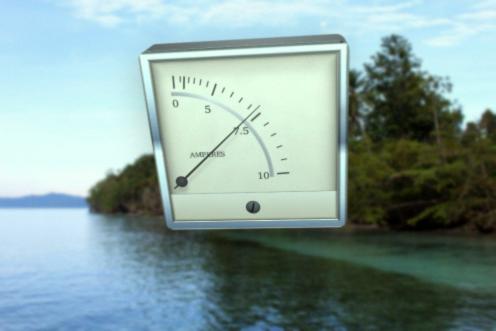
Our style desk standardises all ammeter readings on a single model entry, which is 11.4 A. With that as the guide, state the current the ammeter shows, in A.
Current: 7.25 A
